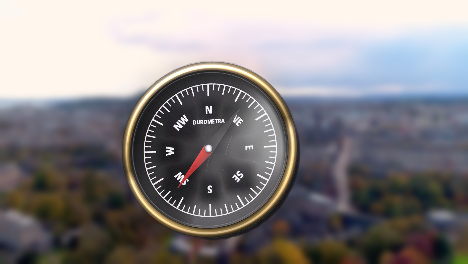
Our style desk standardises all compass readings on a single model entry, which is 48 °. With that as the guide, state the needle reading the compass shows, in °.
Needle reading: 220 °
